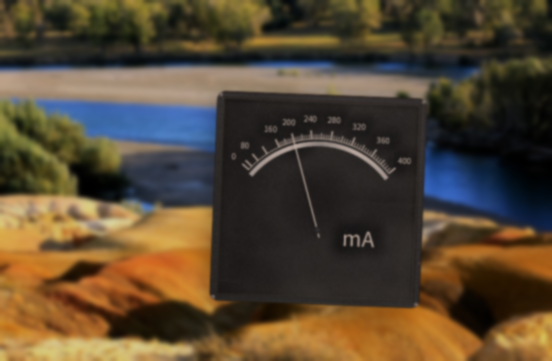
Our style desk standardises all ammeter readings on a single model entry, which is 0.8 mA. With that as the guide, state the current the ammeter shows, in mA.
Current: 200 mA
